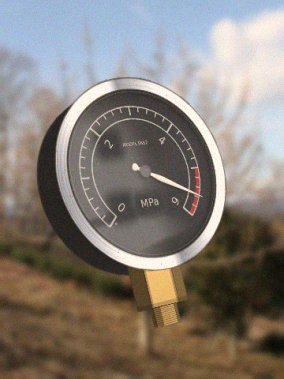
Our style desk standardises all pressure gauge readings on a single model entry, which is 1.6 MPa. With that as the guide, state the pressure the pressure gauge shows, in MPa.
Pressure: 5.6 MPa
